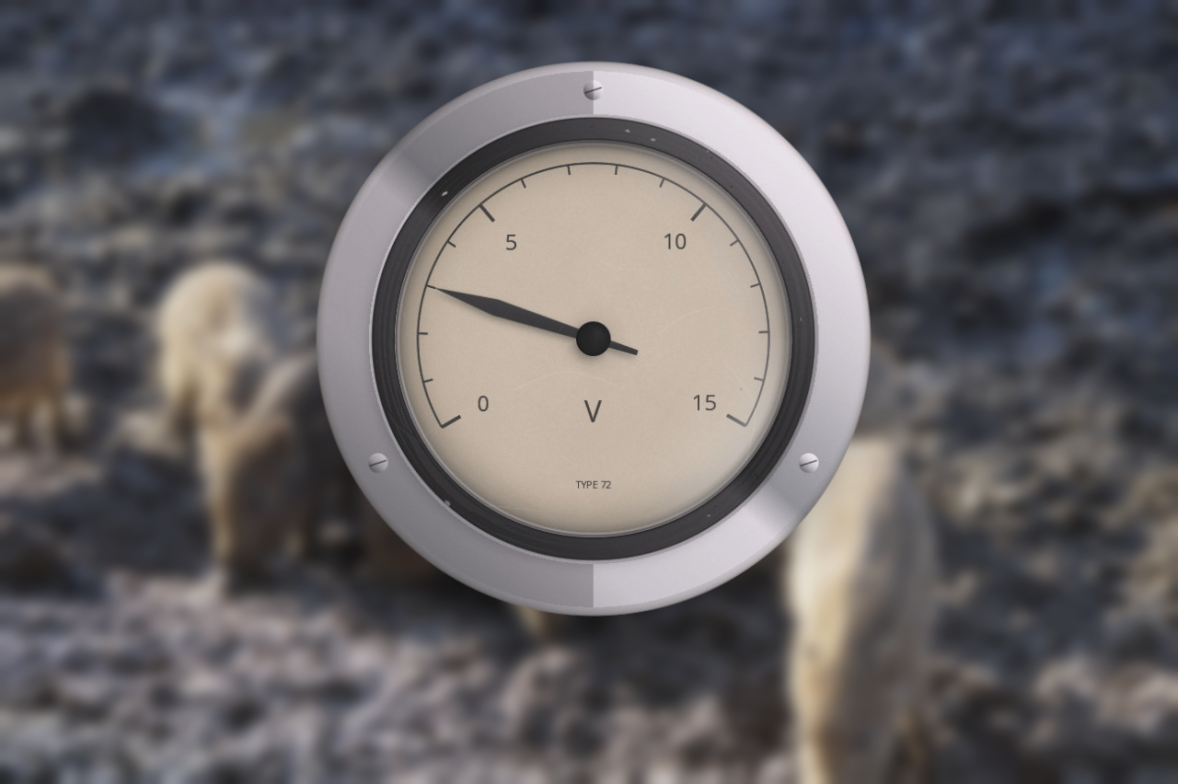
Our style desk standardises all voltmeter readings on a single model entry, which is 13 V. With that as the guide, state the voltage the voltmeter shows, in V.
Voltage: 3 V
